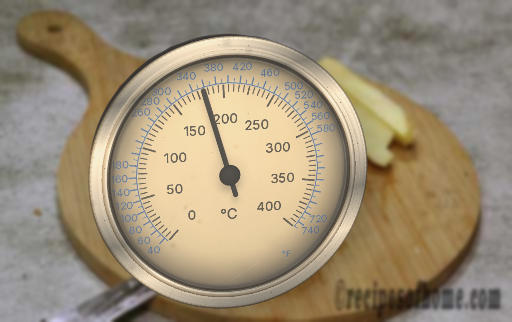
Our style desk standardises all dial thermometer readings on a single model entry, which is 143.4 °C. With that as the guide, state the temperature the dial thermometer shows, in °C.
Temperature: 180 °C
